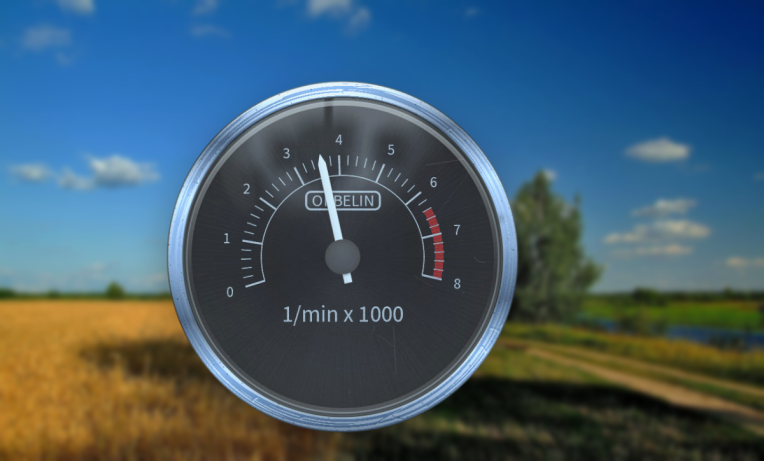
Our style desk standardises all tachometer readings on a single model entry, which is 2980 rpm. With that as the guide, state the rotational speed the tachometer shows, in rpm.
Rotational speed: 3600 rpm
